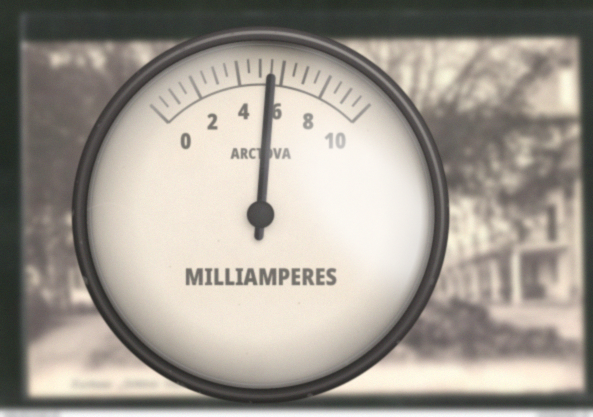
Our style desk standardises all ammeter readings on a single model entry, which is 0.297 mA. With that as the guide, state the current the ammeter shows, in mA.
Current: 5.5 mA
